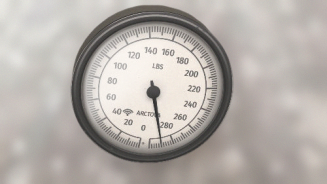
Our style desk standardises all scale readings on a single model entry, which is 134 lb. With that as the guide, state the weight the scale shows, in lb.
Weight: 290 lb
